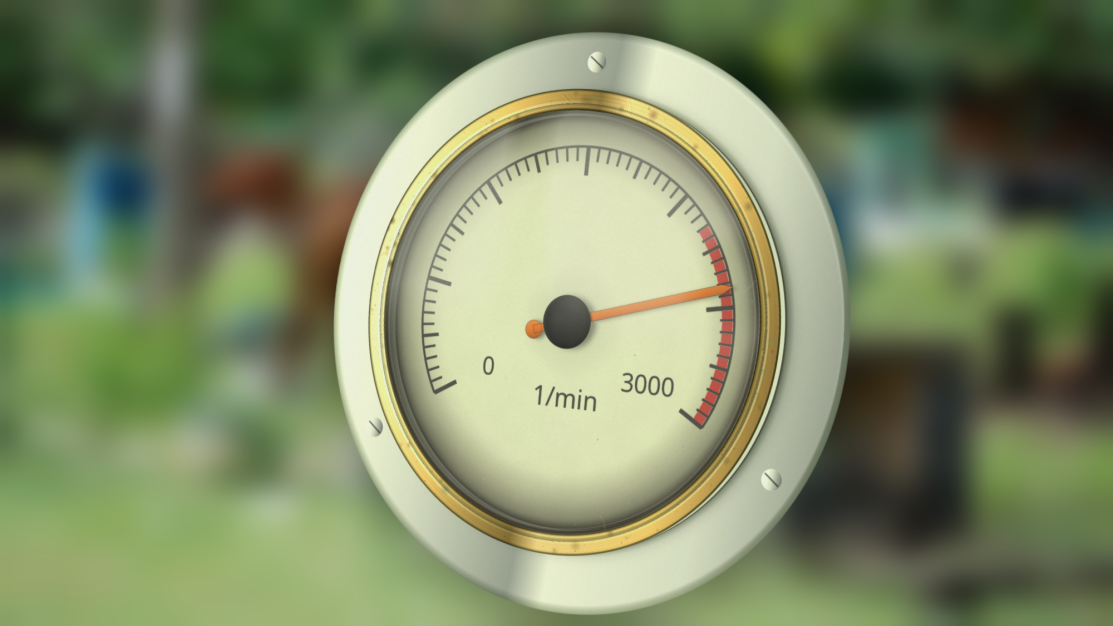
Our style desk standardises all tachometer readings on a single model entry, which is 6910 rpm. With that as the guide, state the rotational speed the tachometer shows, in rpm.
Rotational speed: 2425 rpm
